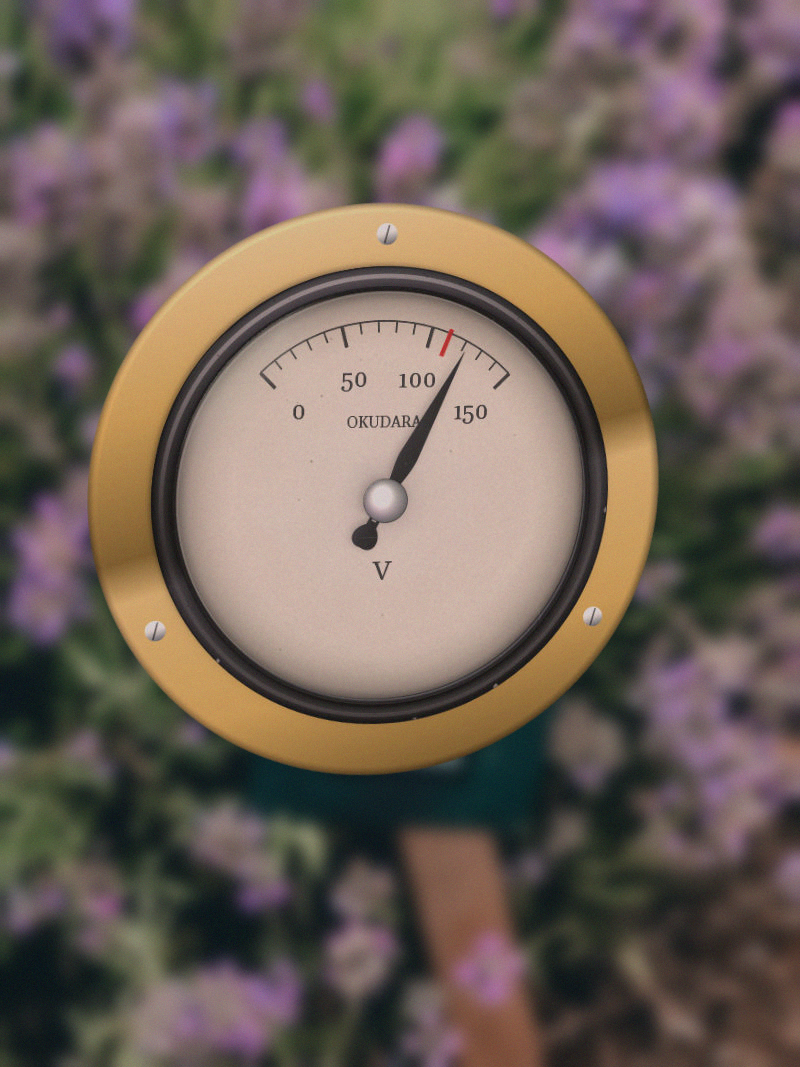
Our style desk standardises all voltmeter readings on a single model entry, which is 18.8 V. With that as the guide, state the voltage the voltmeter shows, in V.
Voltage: 120 V
